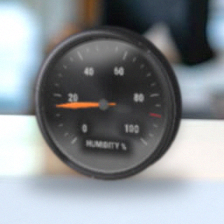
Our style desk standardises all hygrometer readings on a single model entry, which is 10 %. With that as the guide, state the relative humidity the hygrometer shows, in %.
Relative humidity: 16 %
